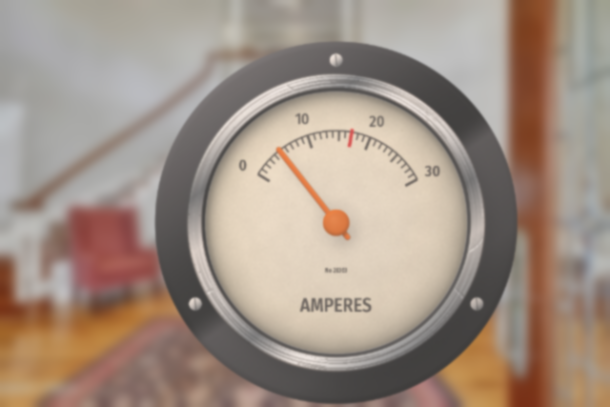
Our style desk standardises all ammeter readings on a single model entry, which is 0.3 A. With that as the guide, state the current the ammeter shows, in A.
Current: 5 A
